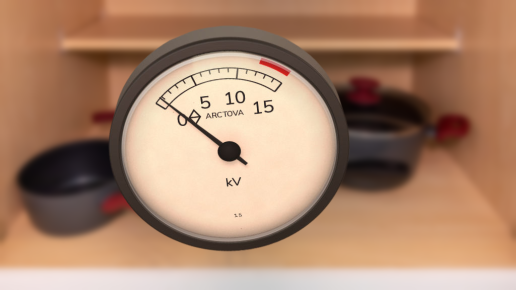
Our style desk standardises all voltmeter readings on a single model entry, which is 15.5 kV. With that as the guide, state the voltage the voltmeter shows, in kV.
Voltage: 1 kV
